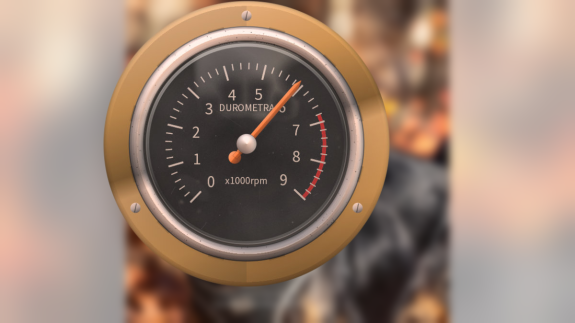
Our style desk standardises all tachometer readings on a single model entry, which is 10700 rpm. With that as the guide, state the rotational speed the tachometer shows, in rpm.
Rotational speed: 5900 rpm
